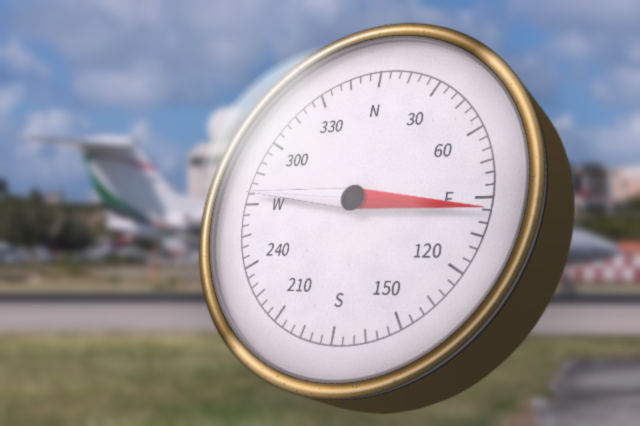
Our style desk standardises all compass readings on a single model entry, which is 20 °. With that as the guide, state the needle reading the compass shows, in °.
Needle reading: 95 °
